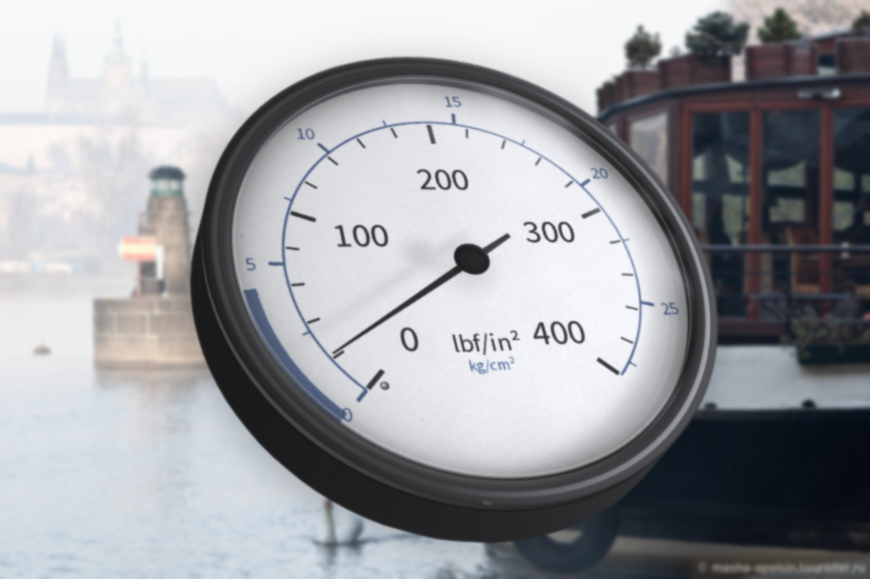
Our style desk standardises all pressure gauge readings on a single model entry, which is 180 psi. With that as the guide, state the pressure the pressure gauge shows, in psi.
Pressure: 20 psi
